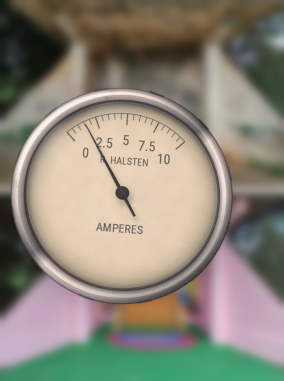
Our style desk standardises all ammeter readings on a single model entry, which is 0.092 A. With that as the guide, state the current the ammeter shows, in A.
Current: 1.5 A
